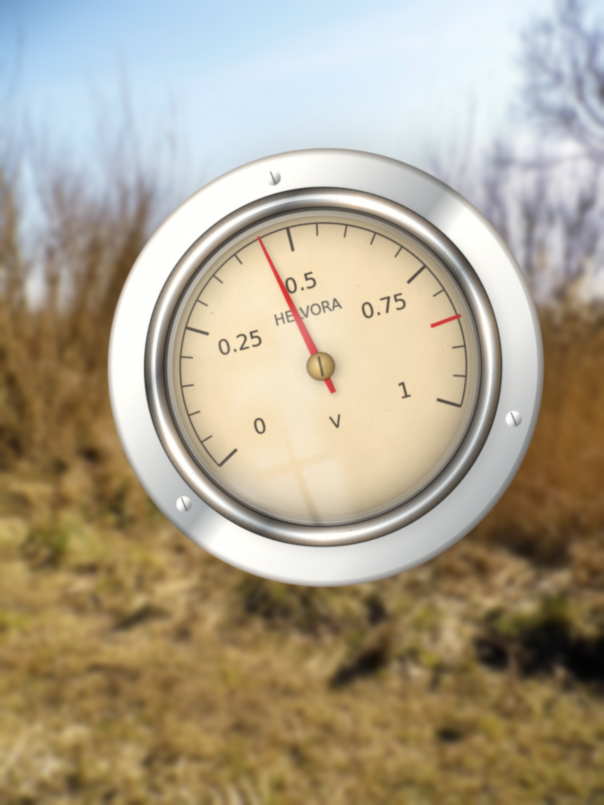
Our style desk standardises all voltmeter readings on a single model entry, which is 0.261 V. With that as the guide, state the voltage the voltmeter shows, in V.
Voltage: 0.45 V
